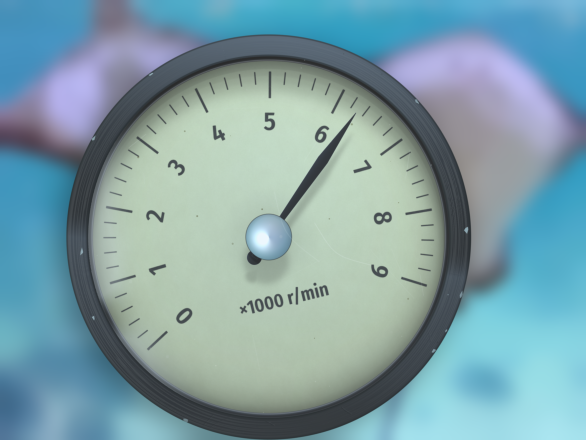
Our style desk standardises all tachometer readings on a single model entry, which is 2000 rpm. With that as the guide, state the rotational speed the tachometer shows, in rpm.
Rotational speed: 6300 rpm
